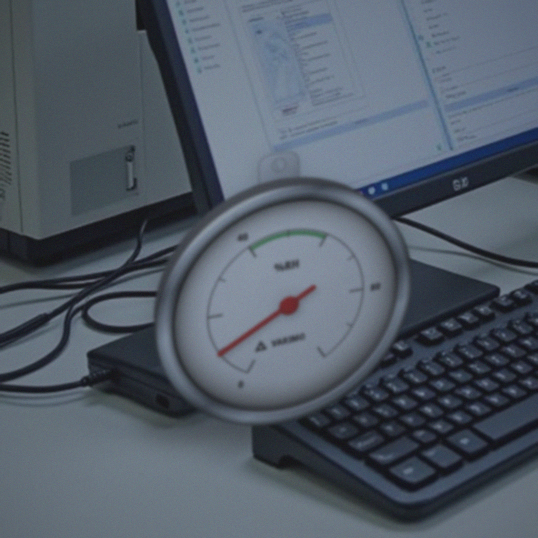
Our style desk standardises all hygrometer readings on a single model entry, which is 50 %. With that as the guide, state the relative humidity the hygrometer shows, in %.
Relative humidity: 10 %
